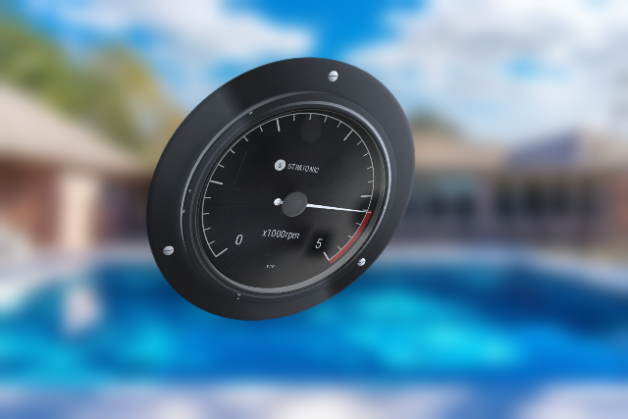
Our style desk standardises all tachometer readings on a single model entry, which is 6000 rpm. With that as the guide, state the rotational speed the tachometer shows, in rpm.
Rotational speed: 4200 rpm
